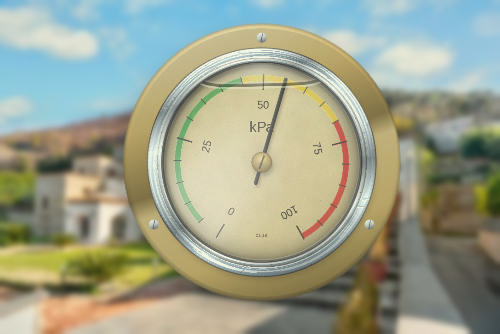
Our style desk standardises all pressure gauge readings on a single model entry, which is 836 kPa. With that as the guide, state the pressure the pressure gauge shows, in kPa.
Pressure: 55 kPa
